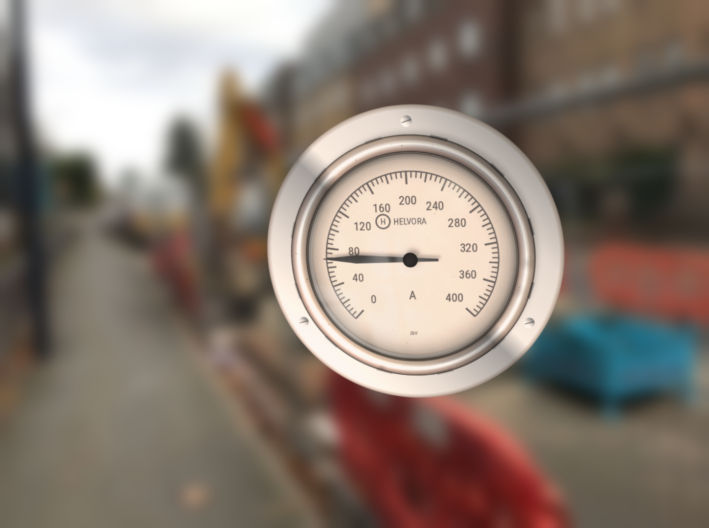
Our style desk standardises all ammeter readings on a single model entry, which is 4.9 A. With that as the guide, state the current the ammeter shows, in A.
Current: 70 A
